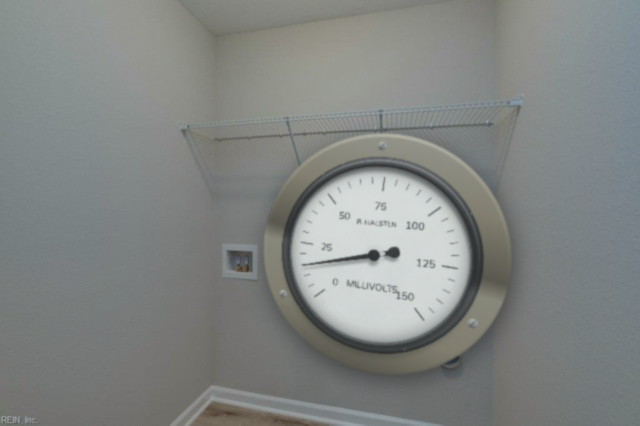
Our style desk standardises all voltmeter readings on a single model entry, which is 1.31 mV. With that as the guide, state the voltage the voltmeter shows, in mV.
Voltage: 15 mV
